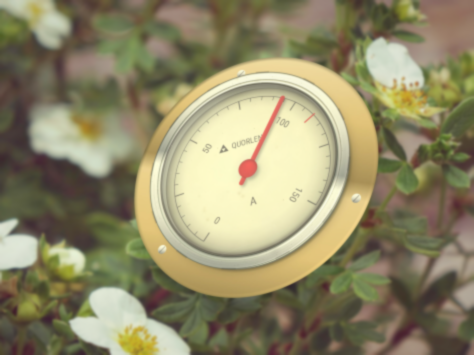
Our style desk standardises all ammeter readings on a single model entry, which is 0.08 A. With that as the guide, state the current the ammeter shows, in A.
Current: 95 A
